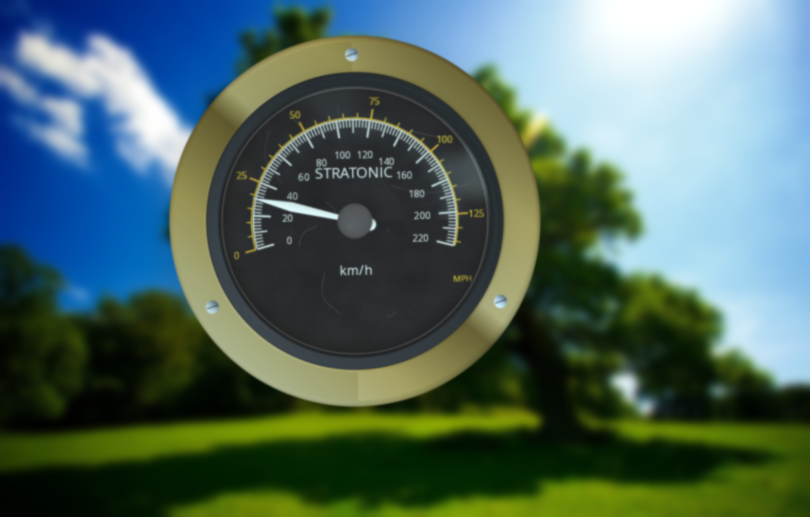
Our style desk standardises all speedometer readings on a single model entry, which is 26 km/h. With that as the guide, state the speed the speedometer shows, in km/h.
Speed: 30 km/h
